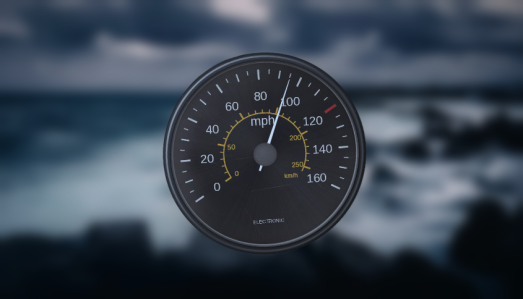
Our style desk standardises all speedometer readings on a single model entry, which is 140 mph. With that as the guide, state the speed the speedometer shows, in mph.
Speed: 95 mph
